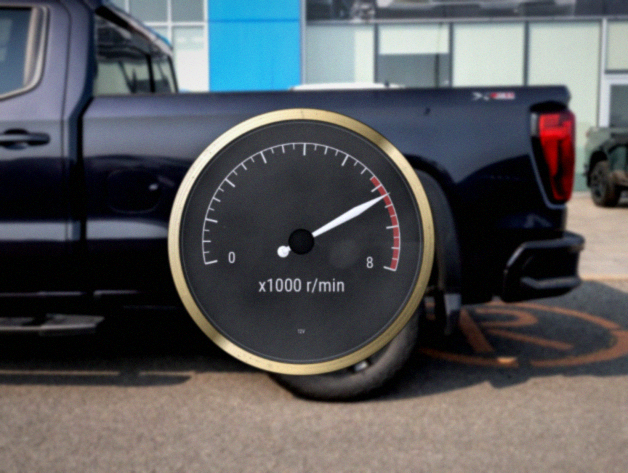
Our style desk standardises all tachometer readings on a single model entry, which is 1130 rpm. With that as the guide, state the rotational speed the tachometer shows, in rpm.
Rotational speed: 6250 rpm
